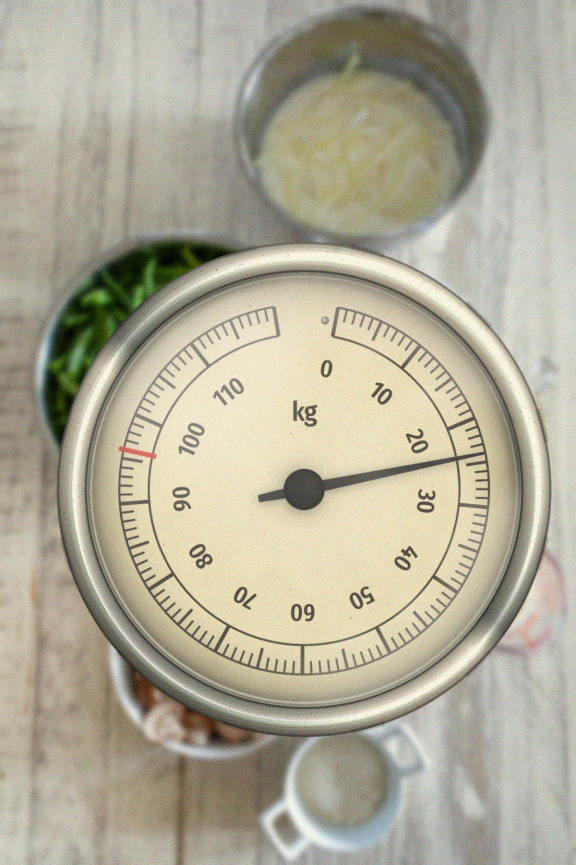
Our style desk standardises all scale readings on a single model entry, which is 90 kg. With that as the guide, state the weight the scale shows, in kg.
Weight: 24 kg
